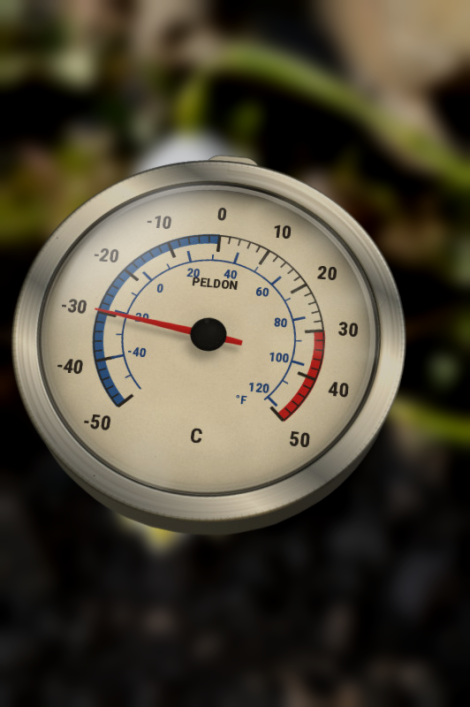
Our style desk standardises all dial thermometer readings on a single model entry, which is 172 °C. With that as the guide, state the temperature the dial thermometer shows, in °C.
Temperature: -30 °C
